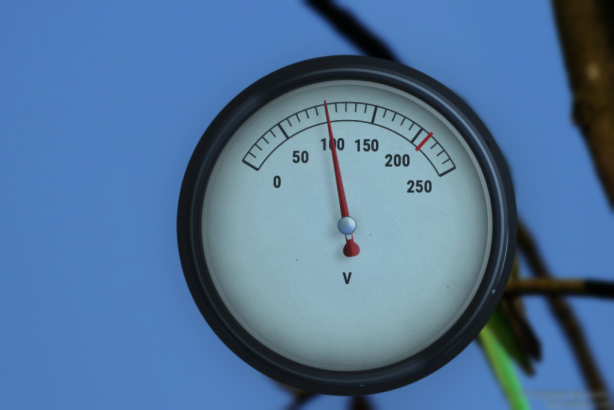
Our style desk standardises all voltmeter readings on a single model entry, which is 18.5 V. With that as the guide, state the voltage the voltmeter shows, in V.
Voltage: 100 V
